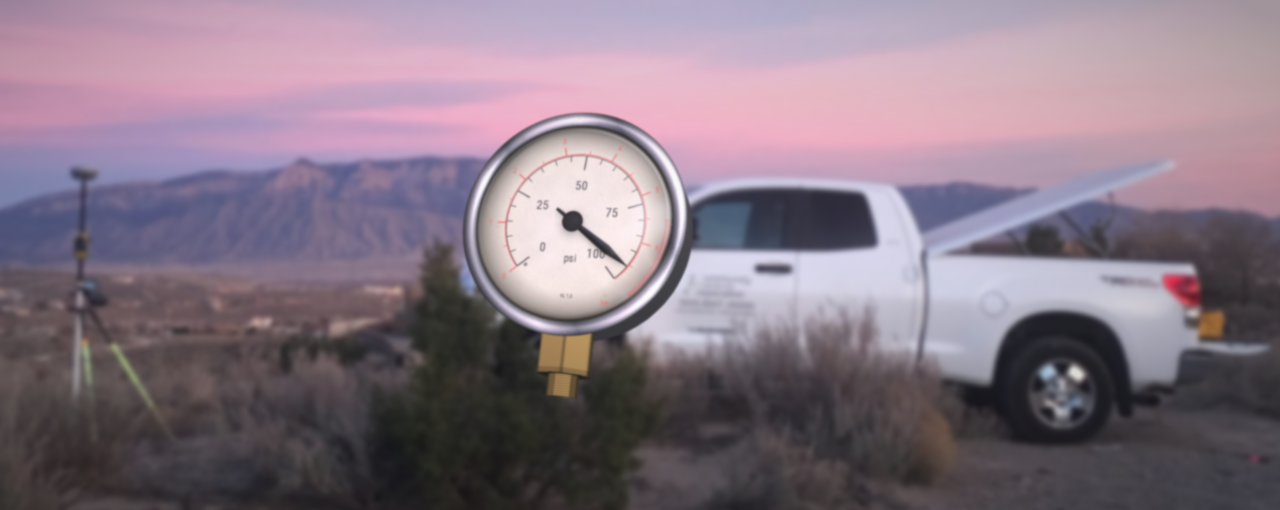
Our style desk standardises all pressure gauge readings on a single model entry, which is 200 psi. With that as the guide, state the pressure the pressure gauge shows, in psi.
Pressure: 95 psi
